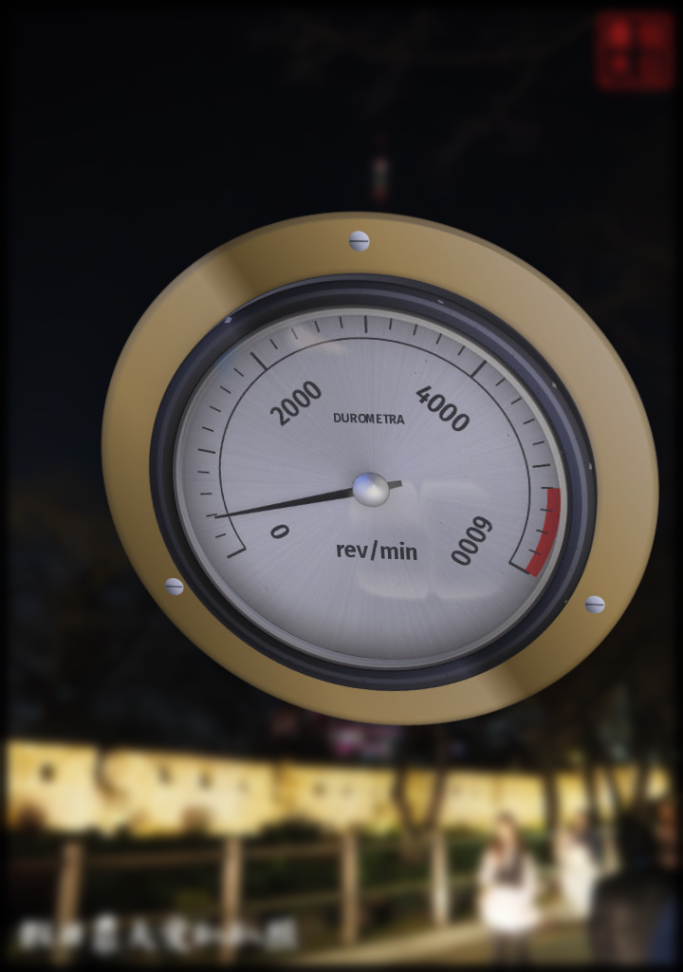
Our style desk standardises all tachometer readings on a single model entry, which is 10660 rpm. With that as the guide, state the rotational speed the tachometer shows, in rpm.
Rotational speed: 400 rpm
